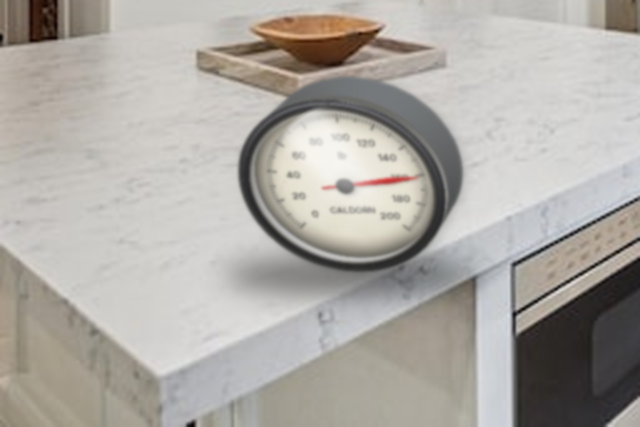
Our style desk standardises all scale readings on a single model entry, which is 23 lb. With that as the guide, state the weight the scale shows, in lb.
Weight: 160 lb
